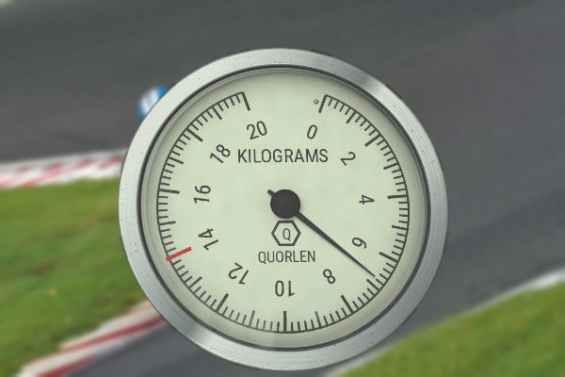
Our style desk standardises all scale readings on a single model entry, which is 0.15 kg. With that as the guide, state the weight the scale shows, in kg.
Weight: 6.8 kg
